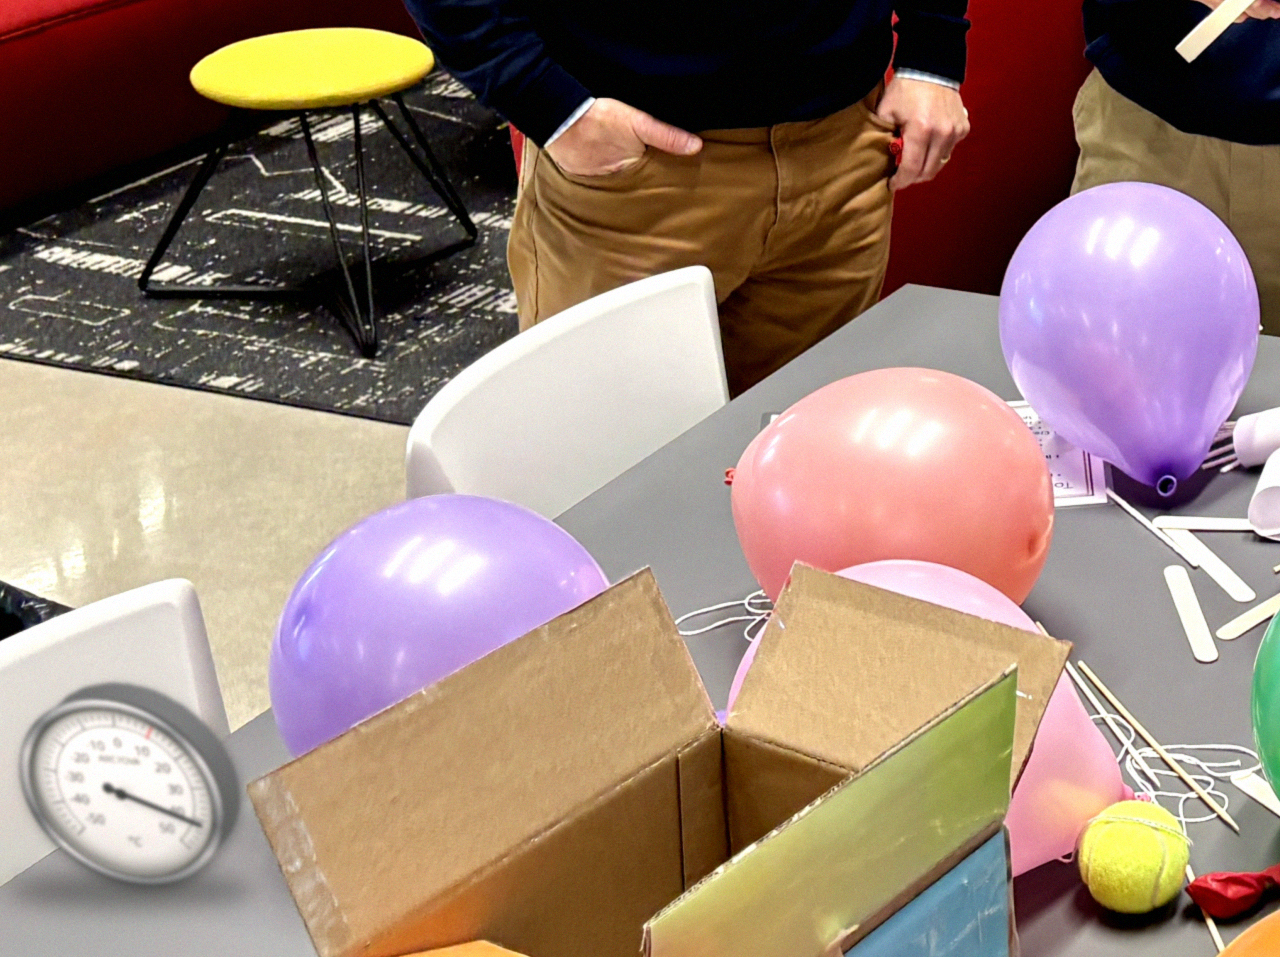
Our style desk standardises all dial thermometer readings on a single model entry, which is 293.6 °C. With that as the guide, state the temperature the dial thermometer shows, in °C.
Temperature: 40 °C
